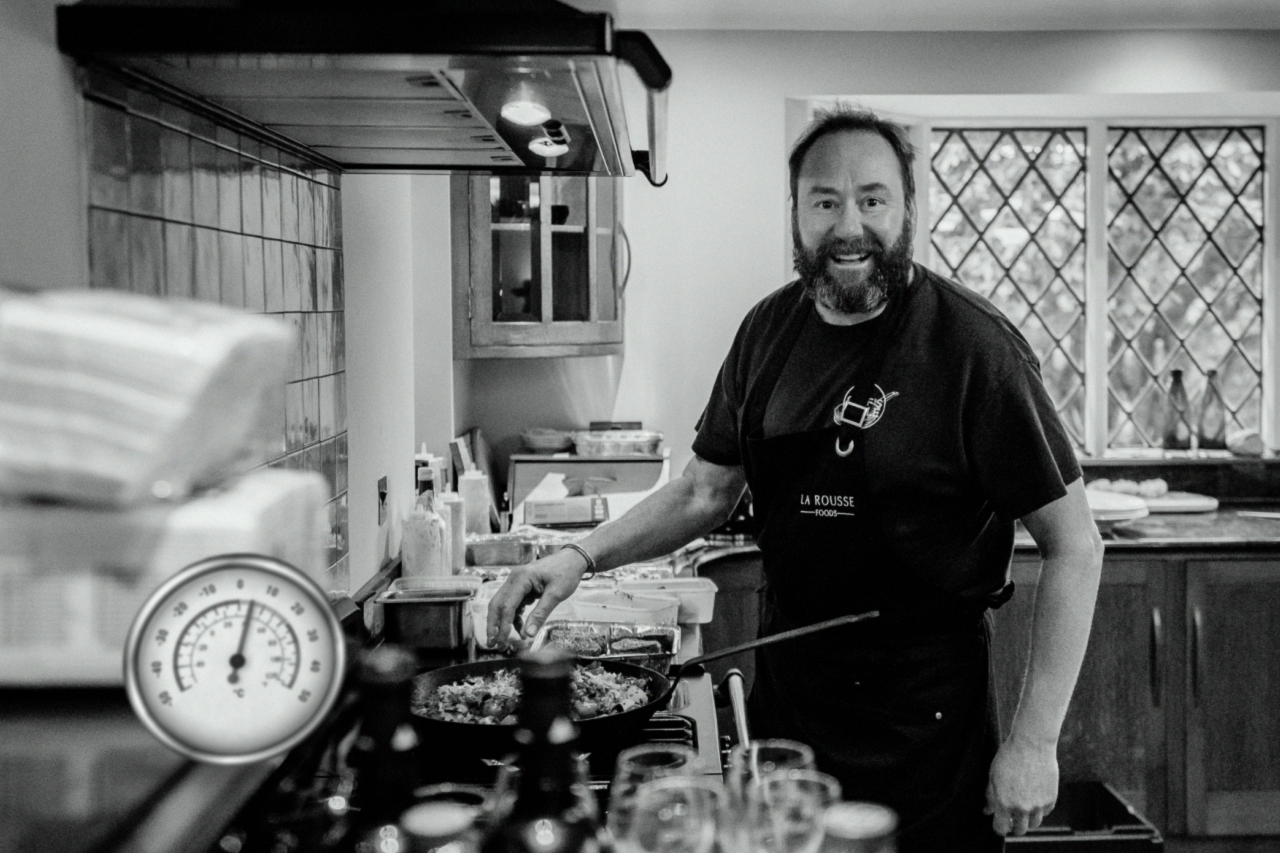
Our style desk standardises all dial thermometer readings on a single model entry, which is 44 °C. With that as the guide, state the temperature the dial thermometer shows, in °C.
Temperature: 5 °C
